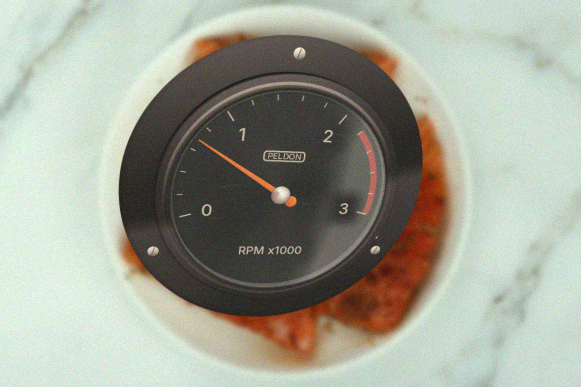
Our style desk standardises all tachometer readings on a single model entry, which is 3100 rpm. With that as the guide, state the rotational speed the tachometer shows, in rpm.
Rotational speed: 700 rpm
